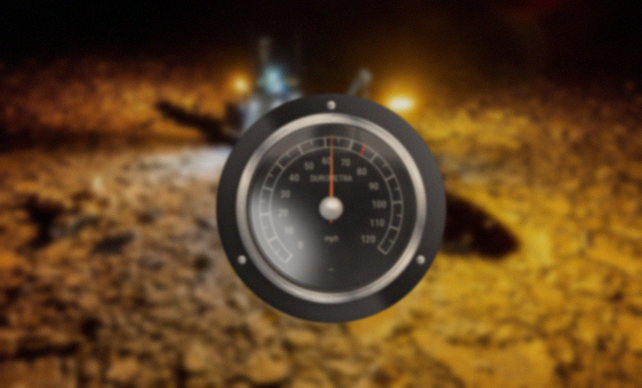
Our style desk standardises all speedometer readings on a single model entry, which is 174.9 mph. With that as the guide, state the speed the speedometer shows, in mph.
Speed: 62.5 mph
